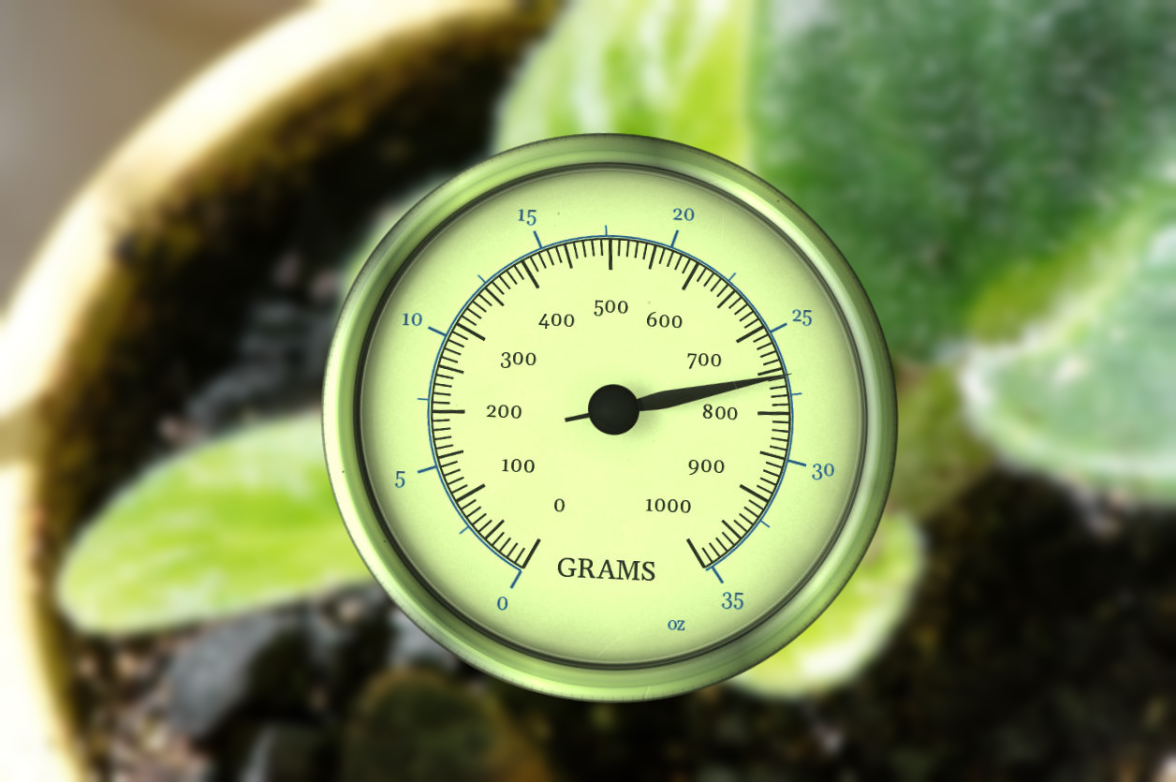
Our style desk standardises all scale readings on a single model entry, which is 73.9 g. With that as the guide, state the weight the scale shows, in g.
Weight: 760 g
